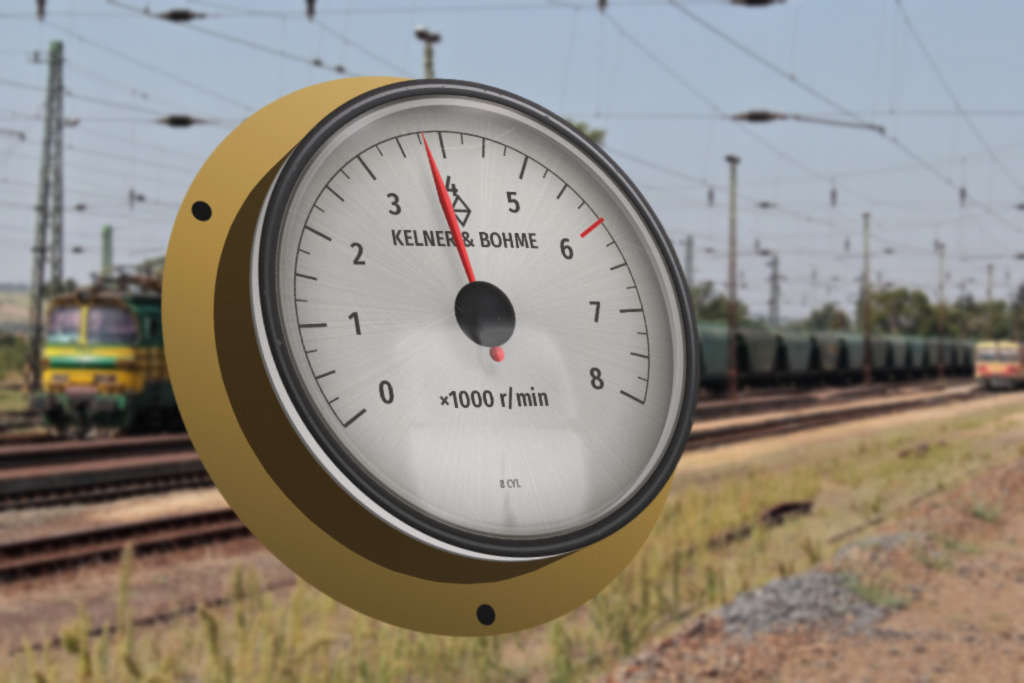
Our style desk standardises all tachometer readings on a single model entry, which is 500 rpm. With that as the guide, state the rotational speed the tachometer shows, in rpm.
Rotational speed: 3750 rpm
